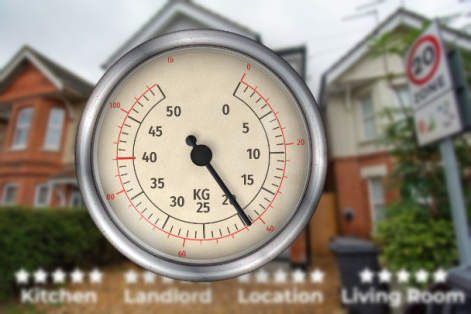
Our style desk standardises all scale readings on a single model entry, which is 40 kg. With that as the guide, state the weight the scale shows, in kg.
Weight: 19.5 kg
